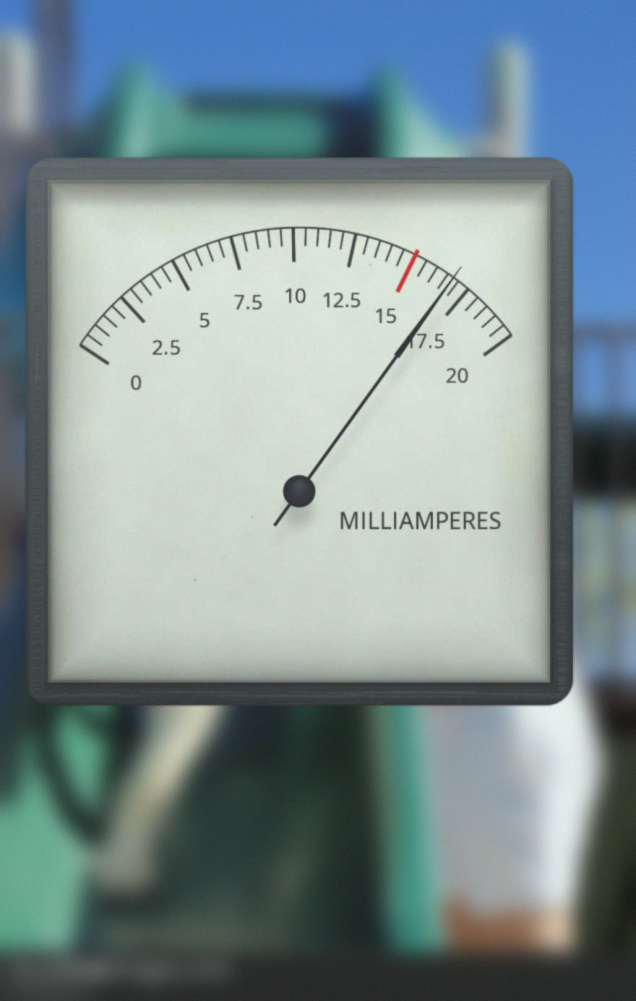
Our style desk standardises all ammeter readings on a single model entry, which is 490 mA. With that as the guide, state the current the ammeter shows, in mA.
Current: 16.75 mA
